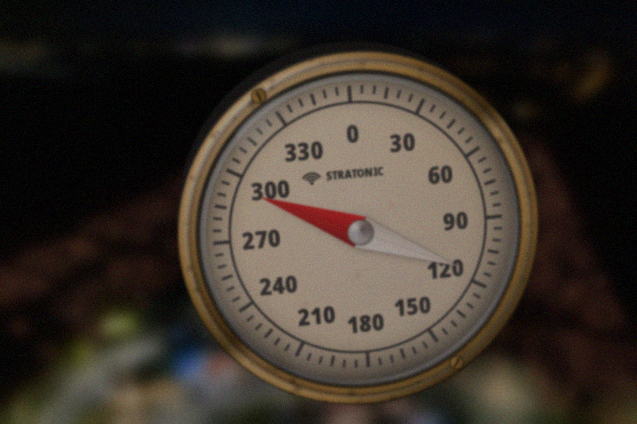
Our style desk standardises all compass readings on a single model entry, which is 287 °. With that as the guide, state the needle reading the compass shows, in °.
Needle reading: 295 °
